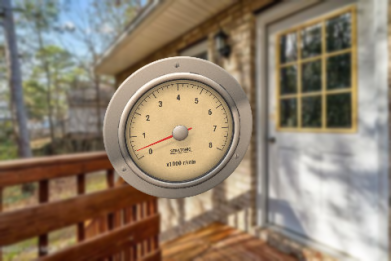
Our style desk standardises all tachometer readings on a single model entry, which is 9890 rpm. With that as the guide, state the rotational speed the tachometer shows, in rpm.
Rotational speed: 400 rpm
